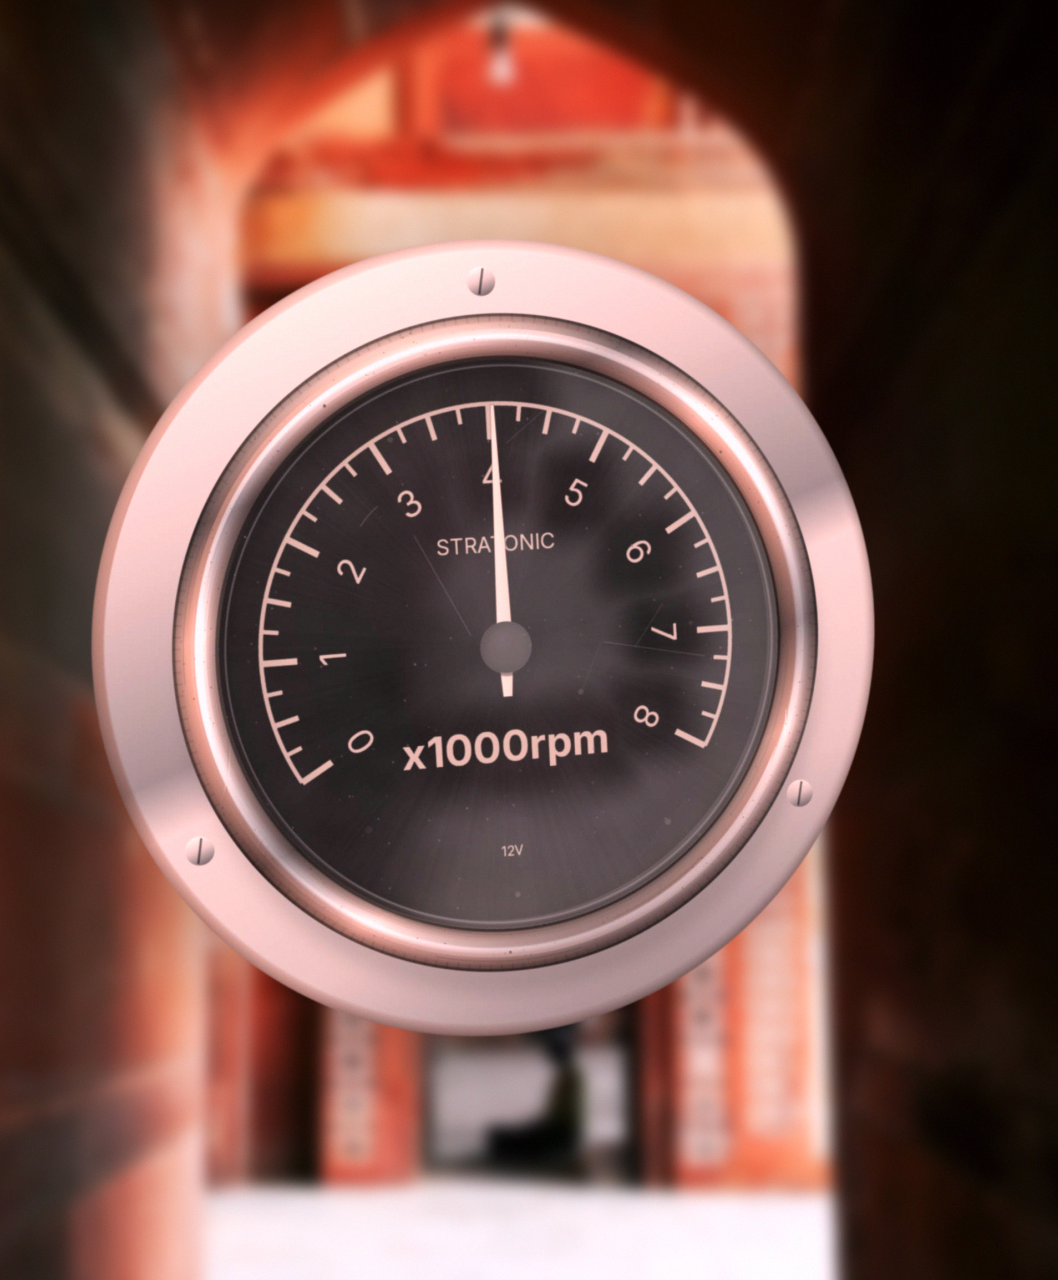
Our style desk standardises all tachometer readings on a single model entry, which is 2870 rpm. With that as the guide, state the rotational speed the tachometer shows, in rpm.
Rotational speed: 4000 rpm
